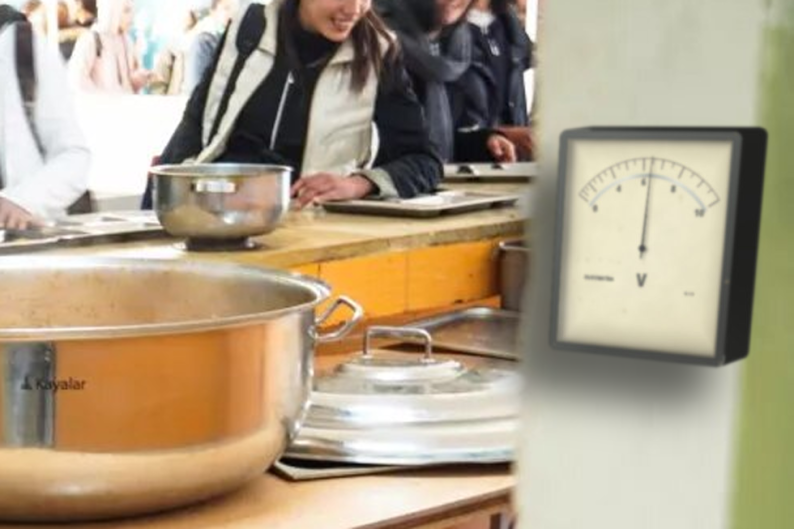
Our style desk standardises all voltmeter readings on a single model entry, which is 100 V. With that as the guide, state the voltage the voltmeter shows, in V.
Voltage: 6.5 V
